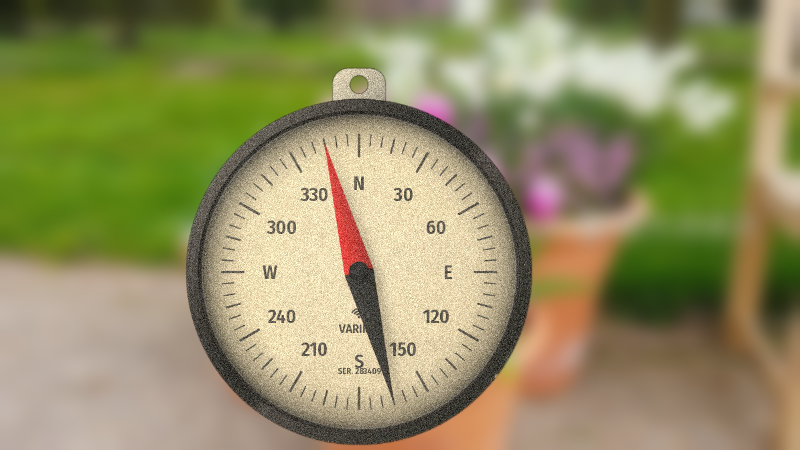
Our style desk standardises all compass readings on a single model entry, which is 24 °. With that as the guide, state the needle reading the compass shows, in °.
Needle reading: 345 °
